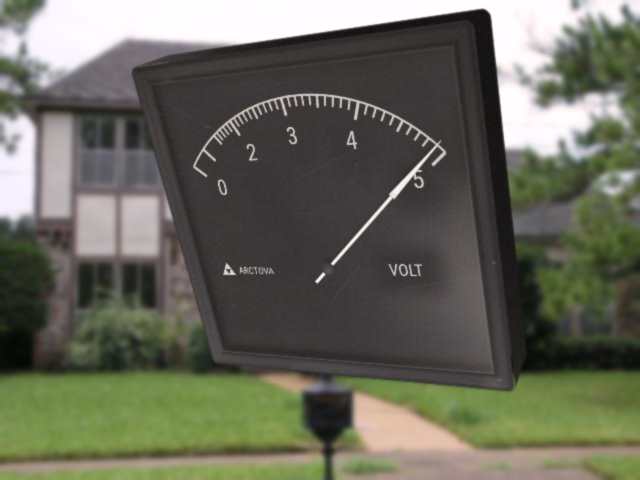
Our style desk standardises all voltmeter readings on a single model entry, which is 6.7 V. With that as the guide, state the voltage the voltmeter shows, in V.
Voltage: 4.9 V
